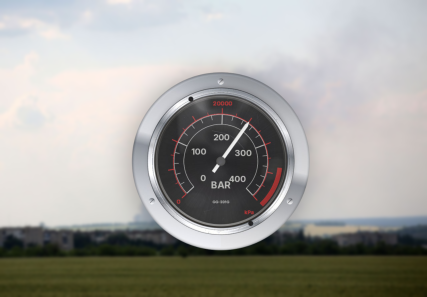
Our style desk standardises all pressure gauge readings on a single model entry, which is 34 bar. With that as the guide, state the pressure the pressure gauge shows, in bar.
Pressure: 250 bar
